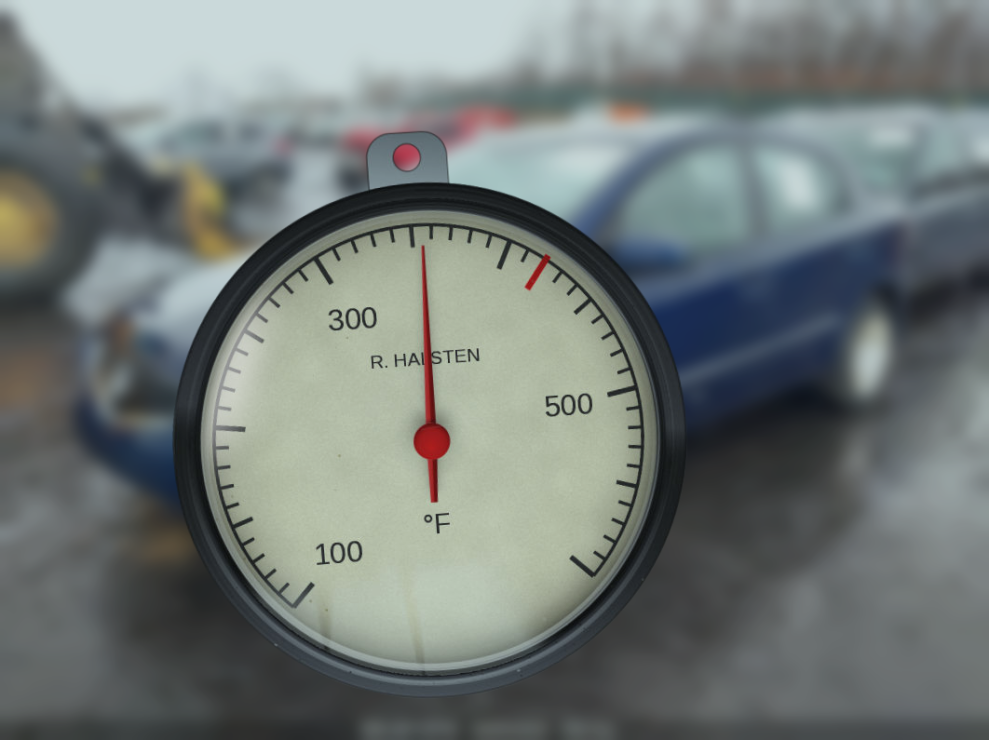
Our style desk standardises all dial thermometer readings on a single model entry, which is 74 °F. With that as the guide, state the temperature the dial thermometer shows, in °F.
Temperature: 355 °F
